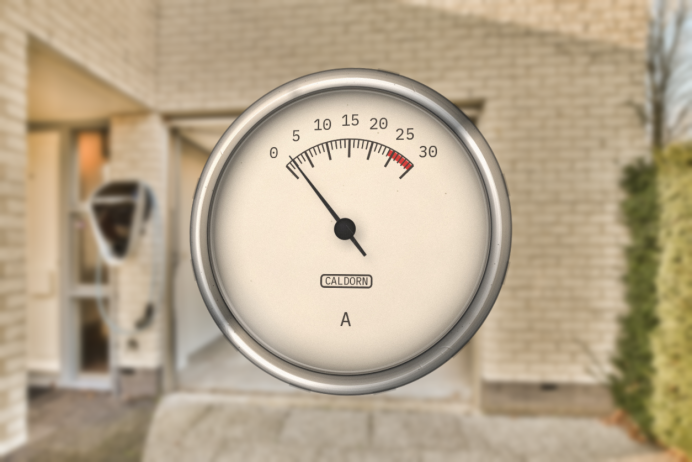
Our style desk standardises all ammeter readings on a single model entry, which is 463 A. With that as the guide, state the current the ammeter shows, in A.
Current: 2 A
